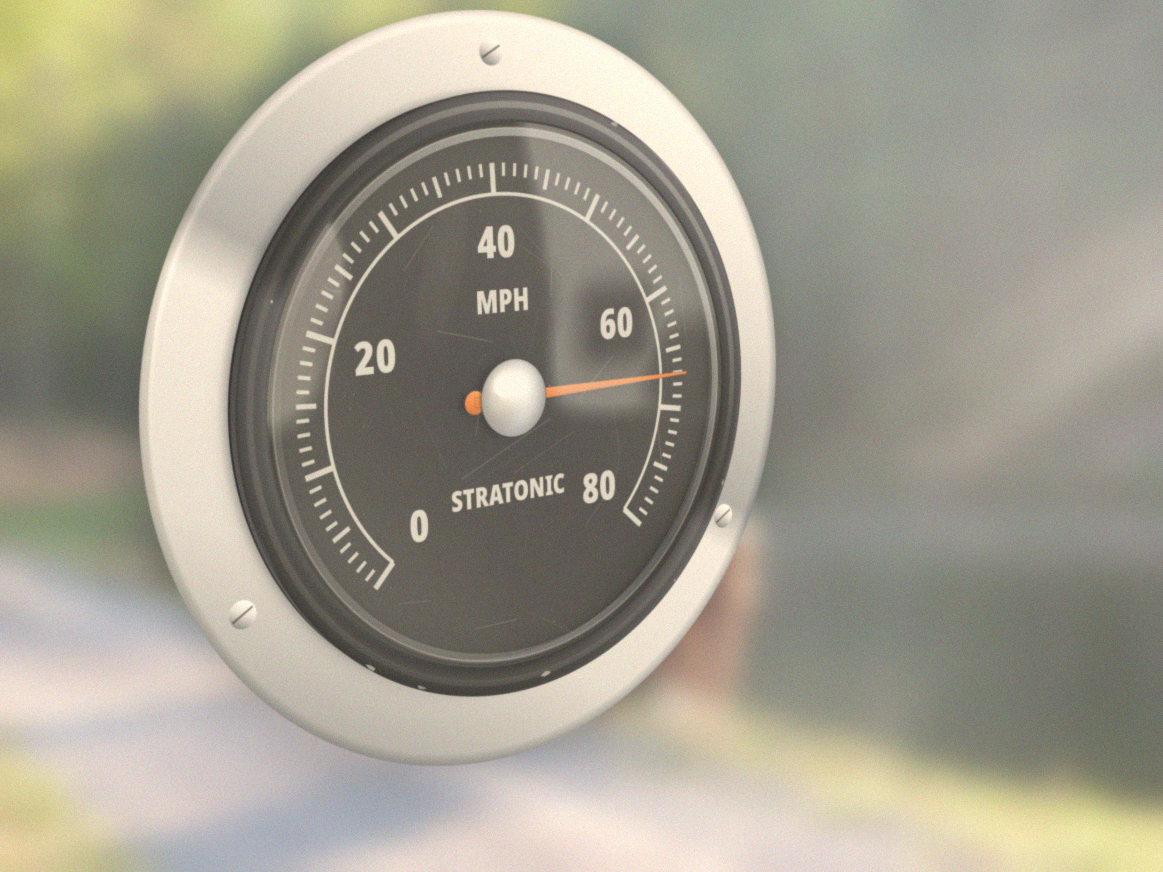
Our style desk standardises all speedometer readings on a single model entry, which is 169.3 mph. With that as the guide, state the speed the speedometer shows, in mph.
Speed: 67 mph
